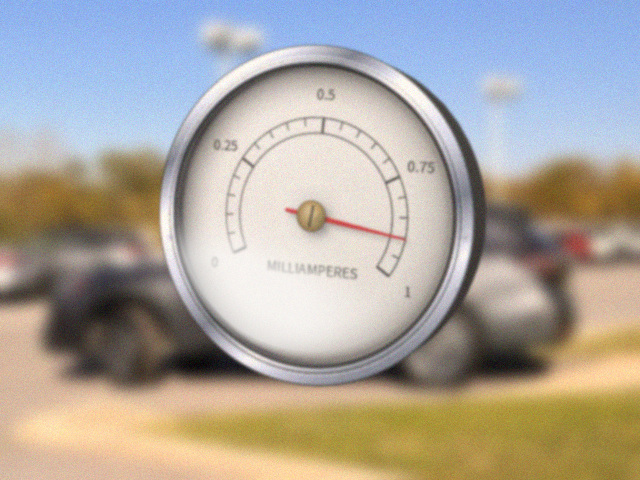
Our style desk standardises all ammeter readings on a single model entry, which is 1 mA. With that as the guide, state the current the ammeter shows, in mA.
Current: 0.9 mA
